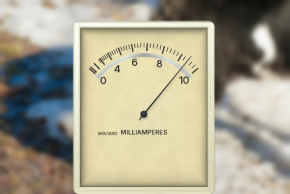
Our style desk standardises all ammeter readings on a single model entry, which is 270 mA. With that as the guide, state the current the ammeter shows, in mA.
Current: 9.4 mA
